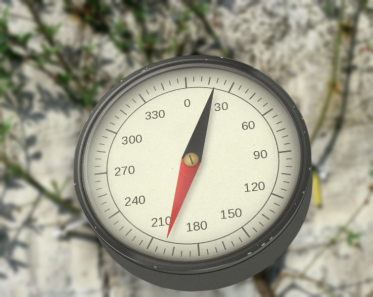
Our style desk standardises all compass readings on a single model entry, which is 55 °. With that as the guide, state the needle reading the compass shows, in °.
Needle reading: 200 °
